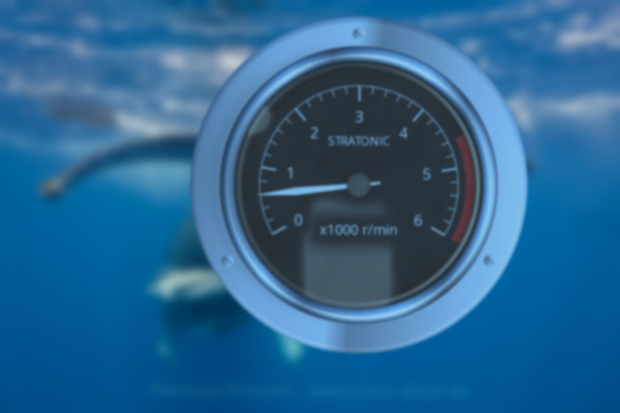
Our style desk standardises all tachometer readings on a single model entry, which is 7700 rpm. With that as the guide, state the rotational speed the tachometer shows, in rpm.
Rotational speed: 600 rpm
